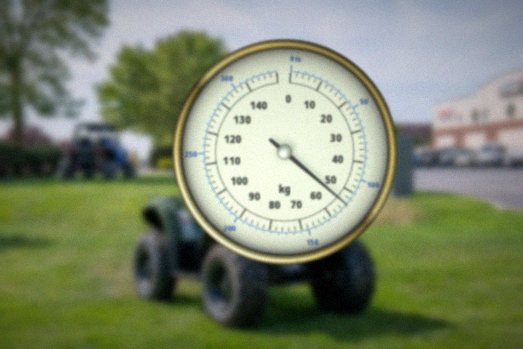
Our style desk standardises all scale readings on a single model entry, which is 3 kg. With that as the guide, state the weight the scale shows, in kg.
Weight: 54 kg
